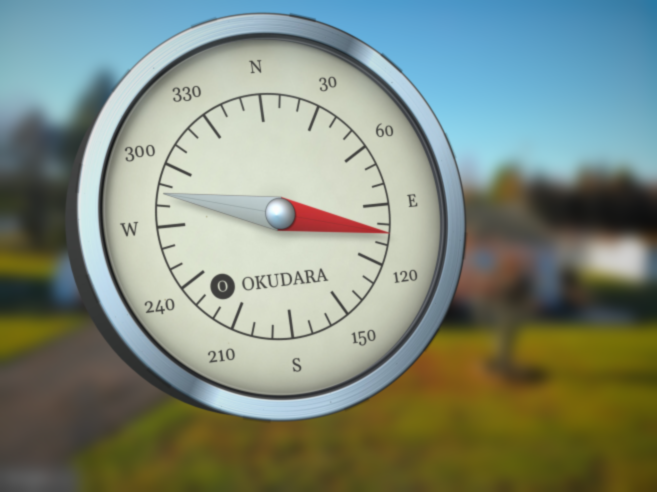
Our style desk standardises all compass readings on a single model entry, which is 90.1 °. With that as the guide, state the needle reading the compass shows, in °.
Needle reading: 105 °
